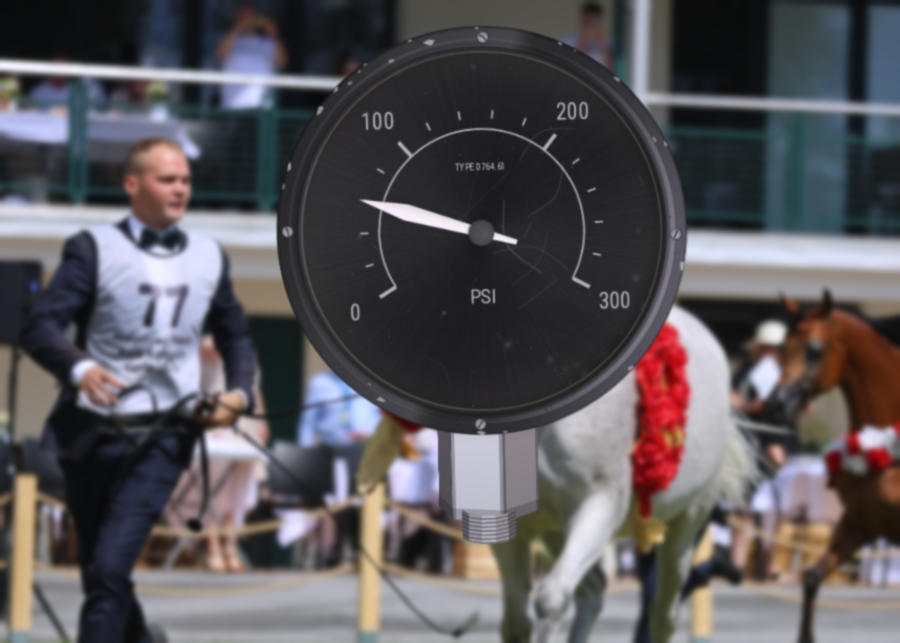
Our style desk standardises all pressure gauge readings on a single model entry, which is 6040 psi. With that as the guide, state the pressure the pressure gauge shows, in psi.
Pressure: 60 psi
